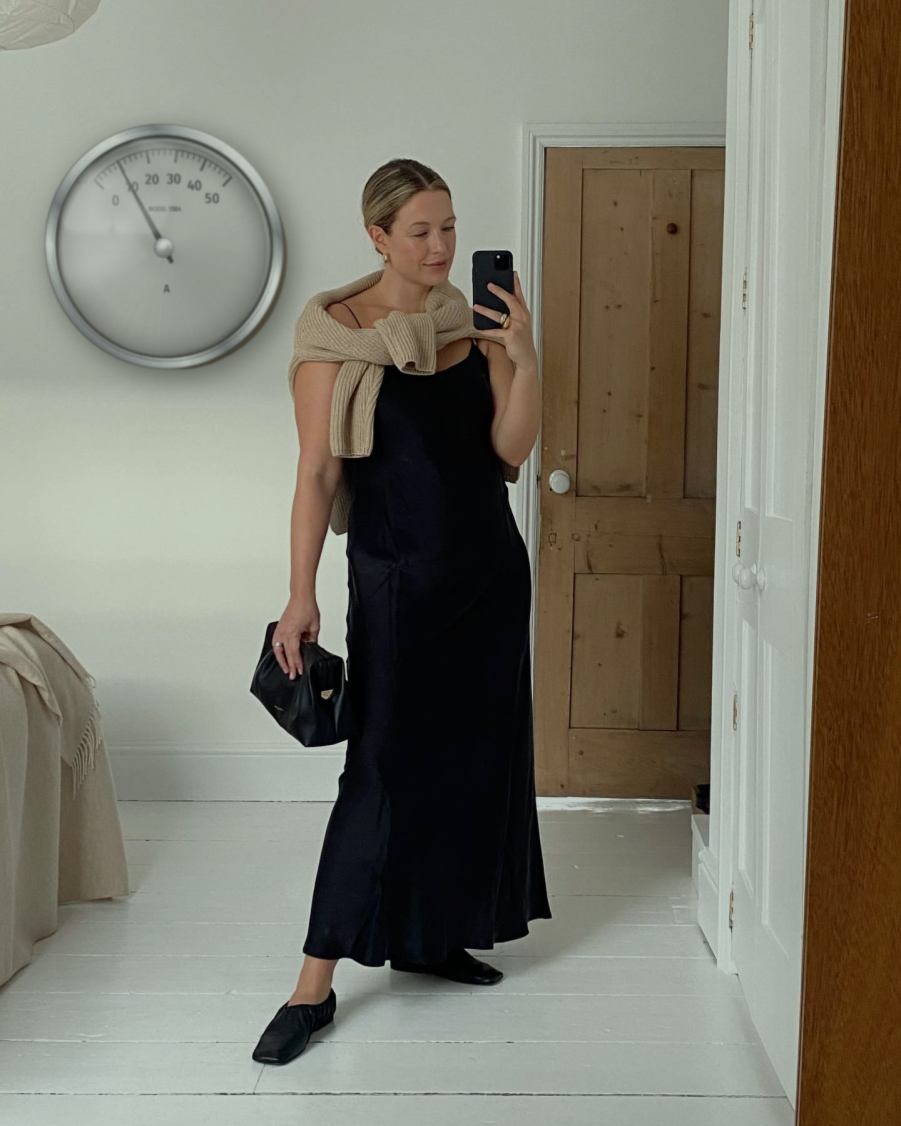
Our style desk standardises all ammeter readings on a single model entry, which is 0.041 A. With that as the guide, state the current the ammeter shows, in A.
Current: 10 A
